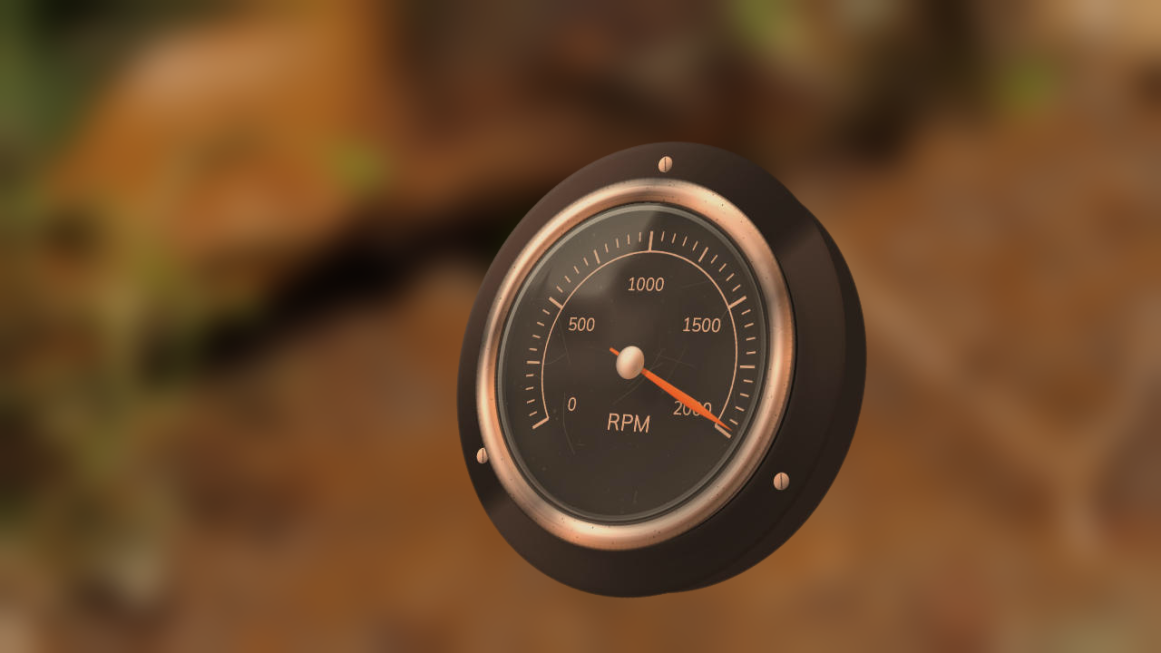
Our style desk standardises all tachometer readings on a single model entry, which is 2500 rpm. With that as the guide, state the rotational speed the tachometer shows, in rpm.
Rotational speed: 1975 rpm
